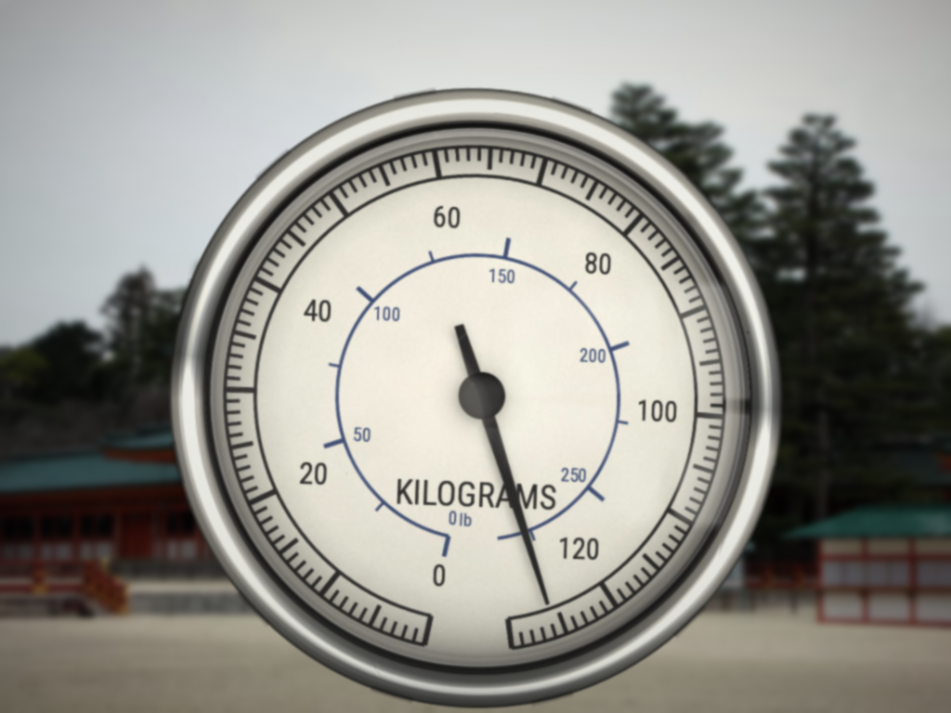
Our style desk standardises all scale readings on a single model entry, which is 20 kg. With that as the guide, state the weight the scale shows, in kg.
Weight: 126 kg
